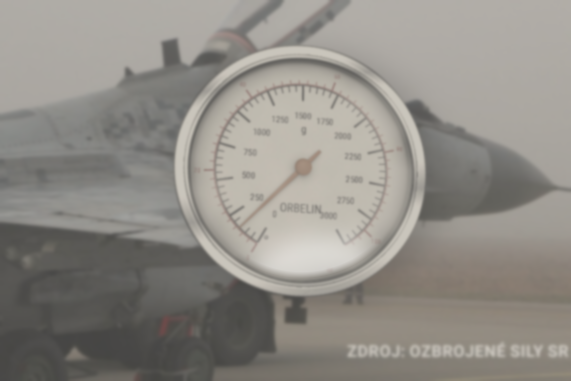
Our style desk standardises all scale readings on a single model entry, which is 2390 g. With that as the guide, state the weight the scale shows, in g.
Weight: 150 g
